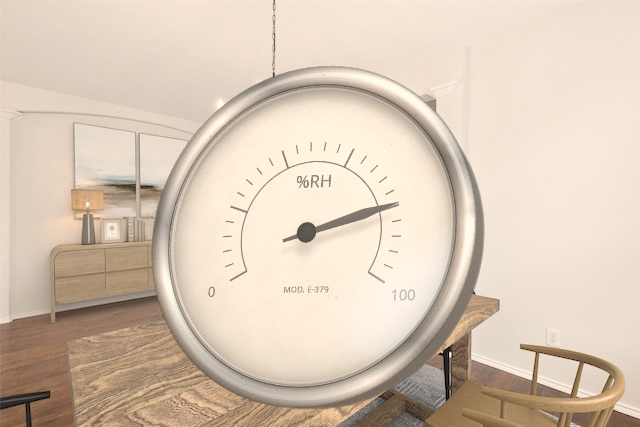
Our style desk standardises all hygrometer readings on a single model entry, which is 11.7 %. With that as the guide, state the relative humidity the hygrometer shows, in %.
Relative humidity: 80 %
